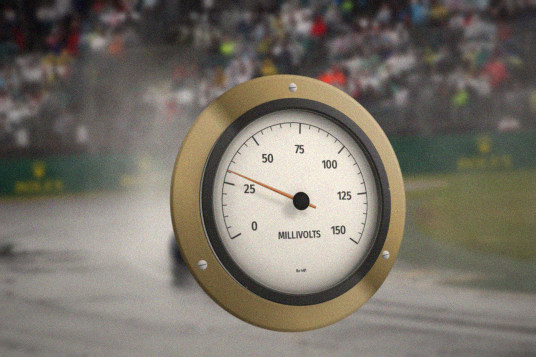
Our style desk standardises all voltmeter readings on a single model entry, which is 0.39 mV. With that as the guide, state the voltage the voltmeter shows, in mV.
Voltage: 30 mV
